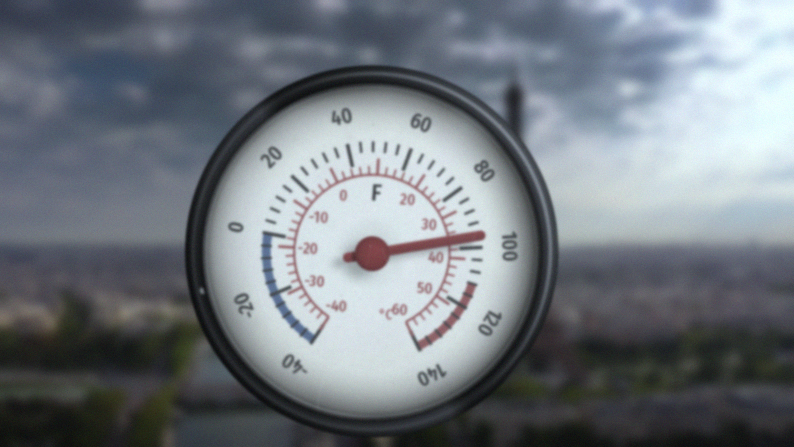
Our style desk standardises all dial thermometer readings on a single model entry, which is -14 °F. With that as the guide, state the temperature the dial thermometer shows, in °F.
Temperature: 96 °F
